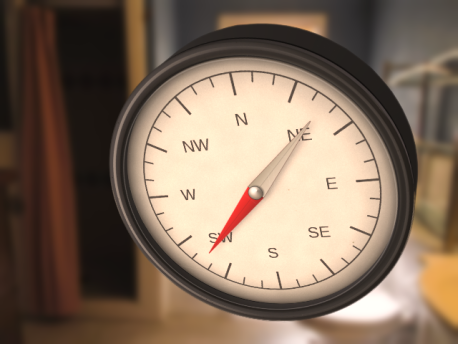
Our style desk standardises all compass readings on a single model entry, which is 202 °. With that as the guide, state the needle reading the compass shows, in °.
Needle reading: 225 °
